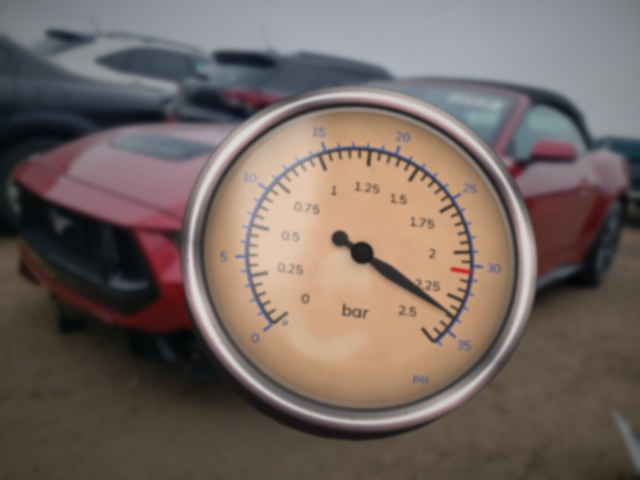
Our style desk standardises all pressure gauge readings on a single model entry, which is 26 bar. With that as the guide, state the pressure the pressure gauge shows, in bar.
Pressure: 2.35 bar
